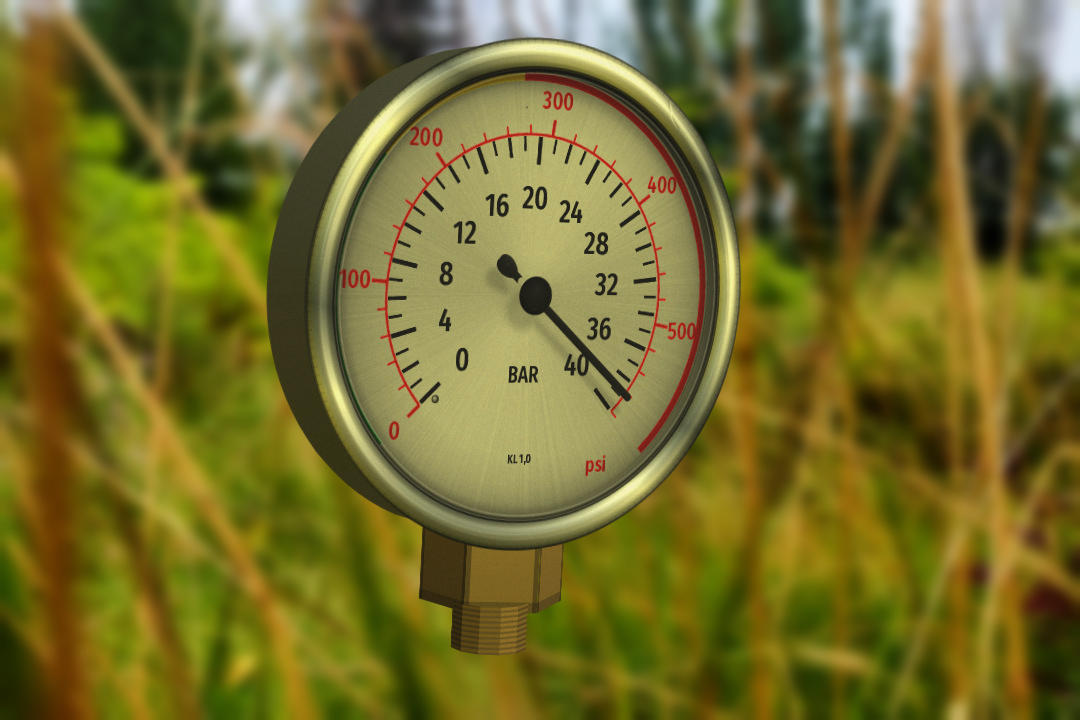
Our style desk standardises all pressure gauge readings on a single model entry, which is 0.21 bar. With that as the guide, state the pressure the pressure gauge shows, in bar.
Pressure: 39 bar
